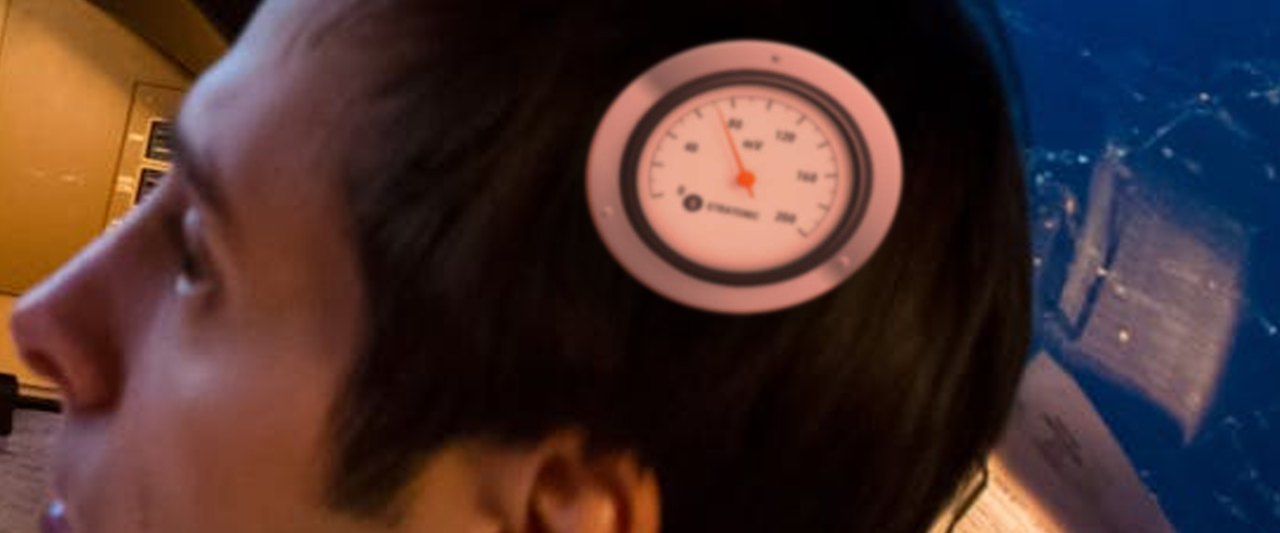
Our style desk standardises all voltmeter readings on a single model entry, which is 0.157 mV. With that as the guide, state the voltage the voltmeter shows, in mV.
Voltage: 70 mV
